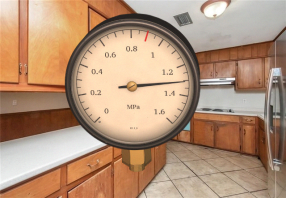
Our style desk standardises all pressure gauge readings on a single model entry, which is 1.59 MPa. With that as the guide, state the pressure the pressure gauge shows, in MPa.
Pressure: 1.3 MPa
